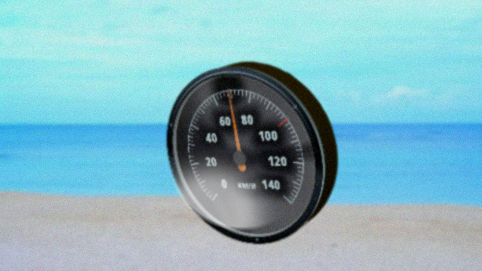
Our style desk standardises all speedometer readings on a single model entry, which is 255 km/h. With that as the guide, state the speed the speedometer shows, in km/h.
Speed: 70 km/h
